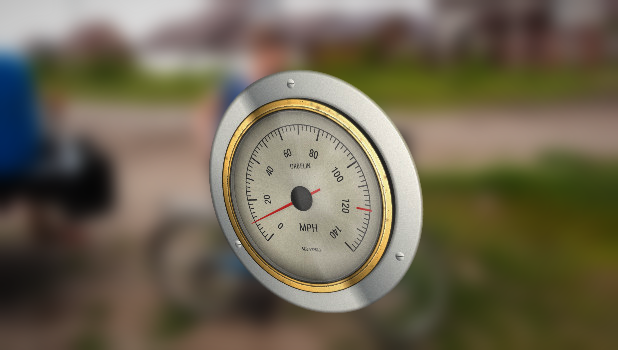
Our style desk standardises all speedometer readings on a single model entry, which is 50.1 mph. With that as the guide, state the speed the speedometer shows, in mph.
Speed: 10 mph
